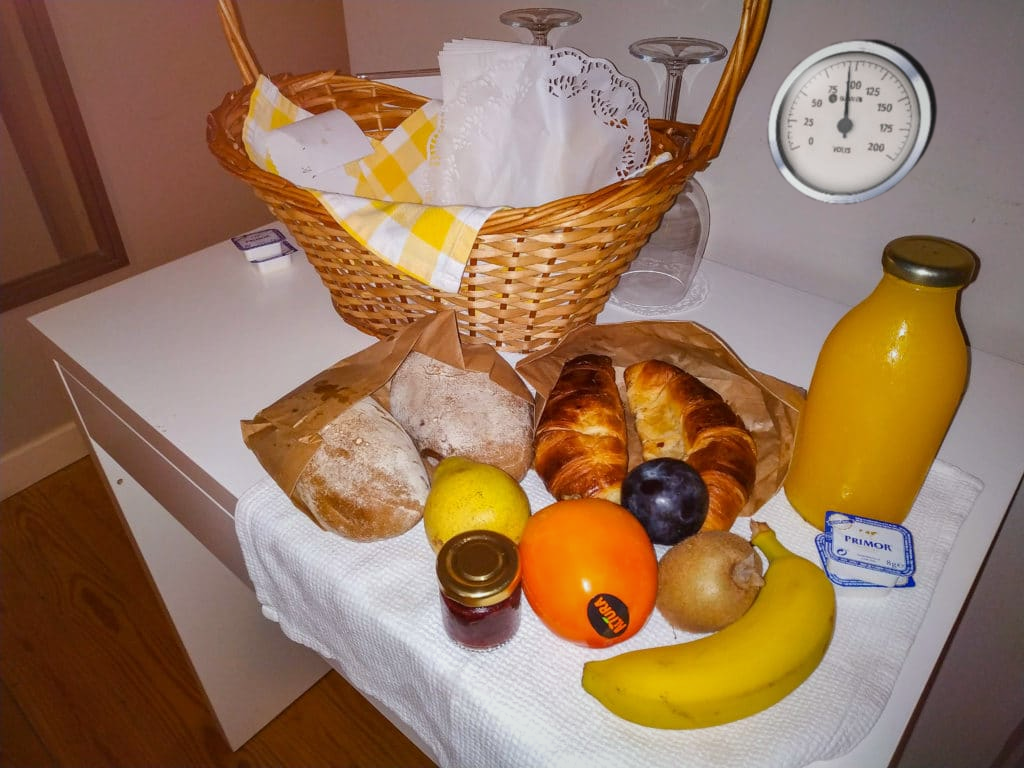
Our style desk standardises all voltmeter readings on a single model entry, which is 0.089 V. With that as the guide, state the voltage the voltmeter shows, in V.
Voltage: 95 V
